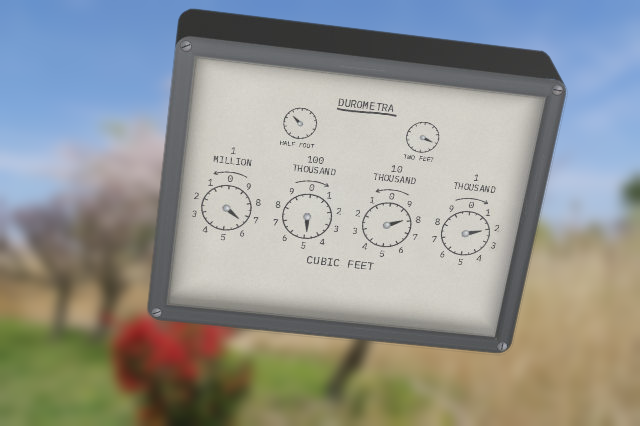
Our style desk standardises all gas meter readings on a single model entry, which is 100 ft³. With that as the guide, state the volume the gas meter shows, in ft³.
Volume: 648200 ft³
